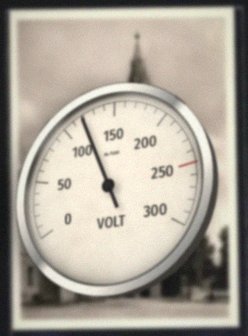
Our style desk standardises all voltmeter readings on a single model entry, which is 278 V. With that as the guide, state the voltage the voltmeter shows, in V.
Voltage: 120 V
